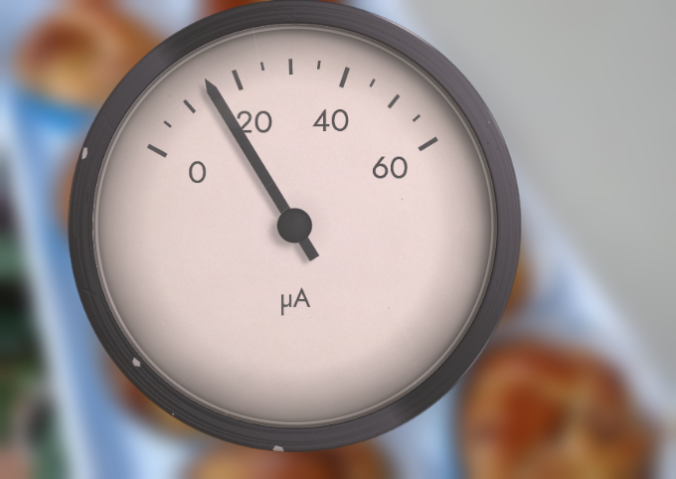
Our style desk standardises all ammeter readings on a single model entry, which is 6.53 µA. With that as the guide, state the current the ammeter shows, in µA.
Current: 15 µA
